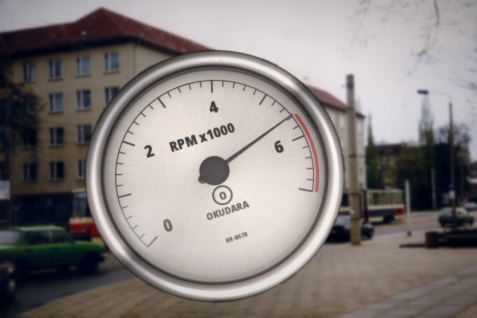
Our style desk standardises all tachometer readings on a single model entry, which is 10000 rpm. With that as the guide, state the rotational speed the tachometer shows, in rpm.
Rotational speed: 5600 rpm
